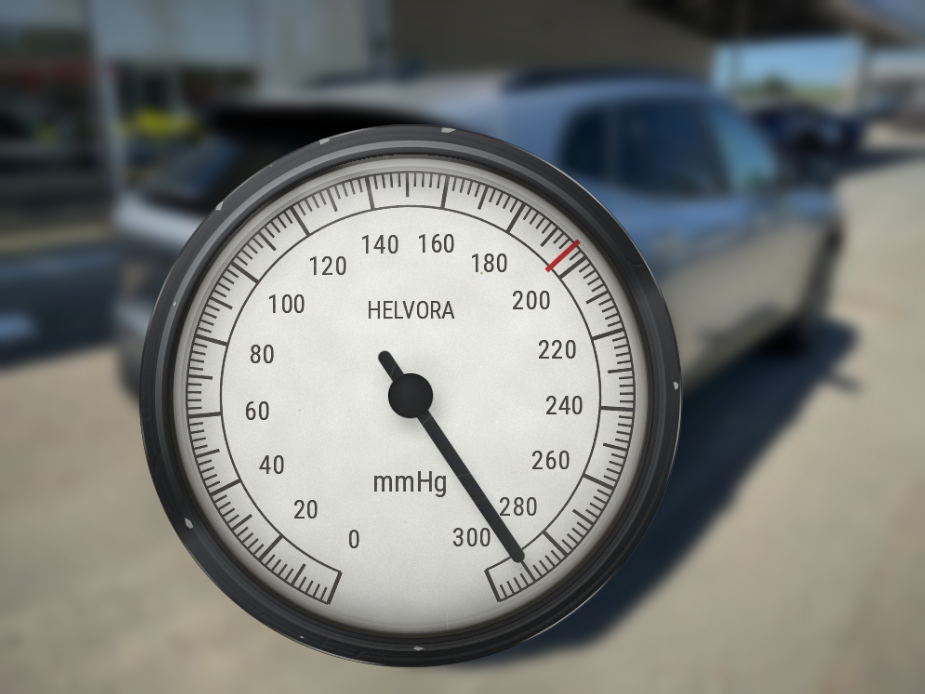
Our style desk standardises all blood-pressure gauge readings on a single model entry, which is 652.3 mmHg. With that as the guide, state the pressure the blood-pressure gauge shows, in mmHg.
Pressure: 290 mmHg
